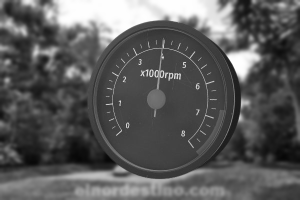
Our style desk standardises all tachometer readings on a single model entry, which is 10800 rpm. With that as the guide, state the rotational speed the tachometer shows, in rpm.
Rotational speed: 4000 rpm
